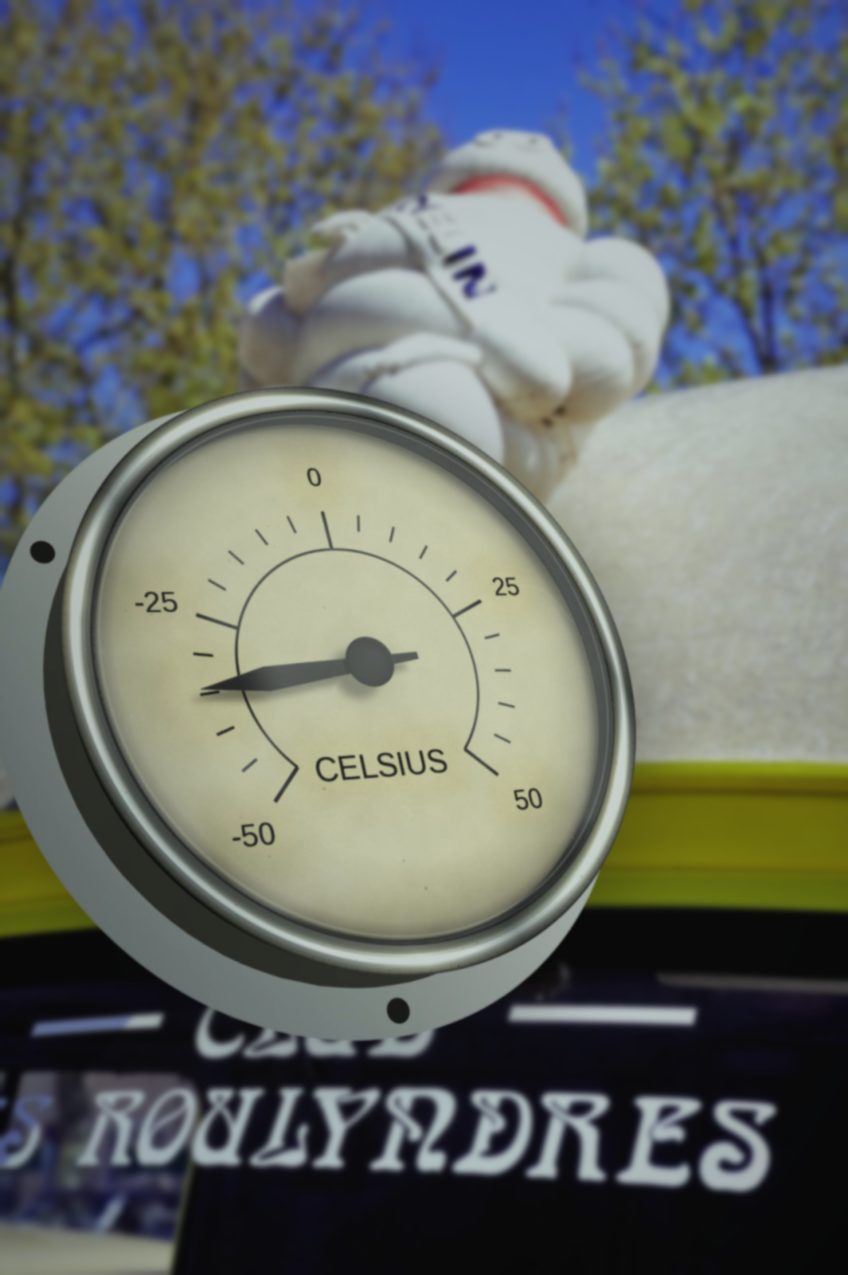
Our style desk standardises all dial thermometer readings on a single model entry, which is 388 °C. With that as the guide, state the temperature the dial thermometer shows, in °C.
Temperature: -35 °C
